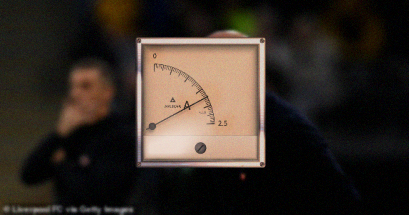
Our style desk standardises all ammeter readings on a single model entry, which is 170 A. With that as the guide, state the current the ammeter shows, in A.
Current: 1.75 A
